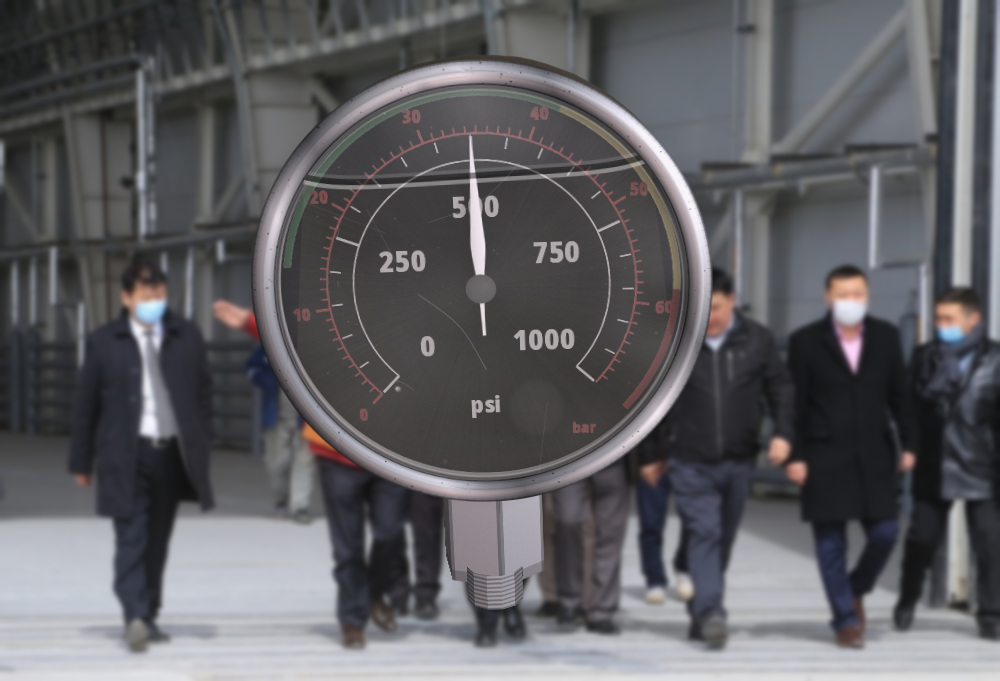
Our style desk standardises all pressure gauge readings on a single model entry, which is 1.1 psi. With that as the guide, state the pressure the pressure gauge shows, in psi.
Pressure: 500 psi
